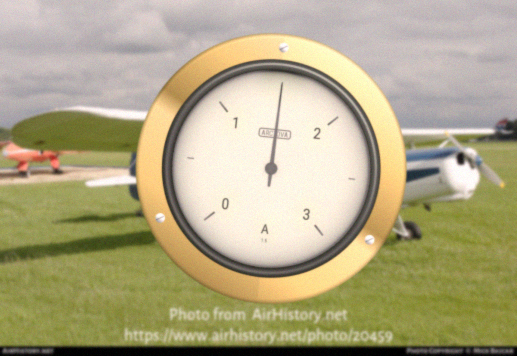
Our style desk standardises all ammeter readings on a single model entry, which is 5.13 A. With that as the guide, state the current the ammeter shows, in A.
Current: 1.5 A
